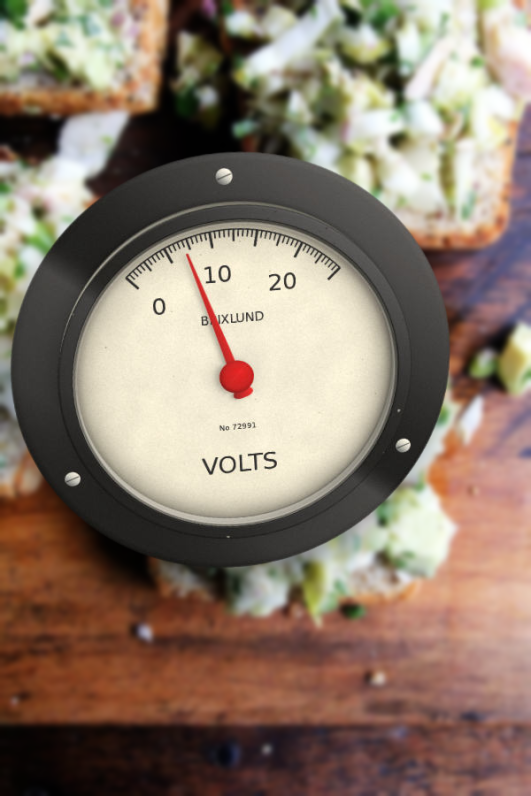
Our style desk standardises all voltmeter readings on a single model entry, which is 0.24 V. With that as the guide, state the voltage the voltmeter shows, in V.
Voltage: 7 V
